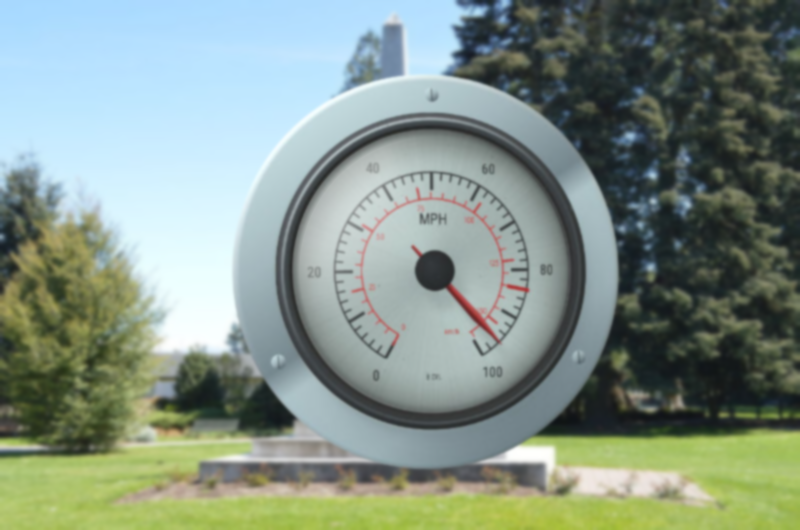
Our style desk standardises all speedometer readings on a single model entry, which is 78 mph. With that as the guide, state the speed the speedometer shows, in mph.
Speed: 96 mph
